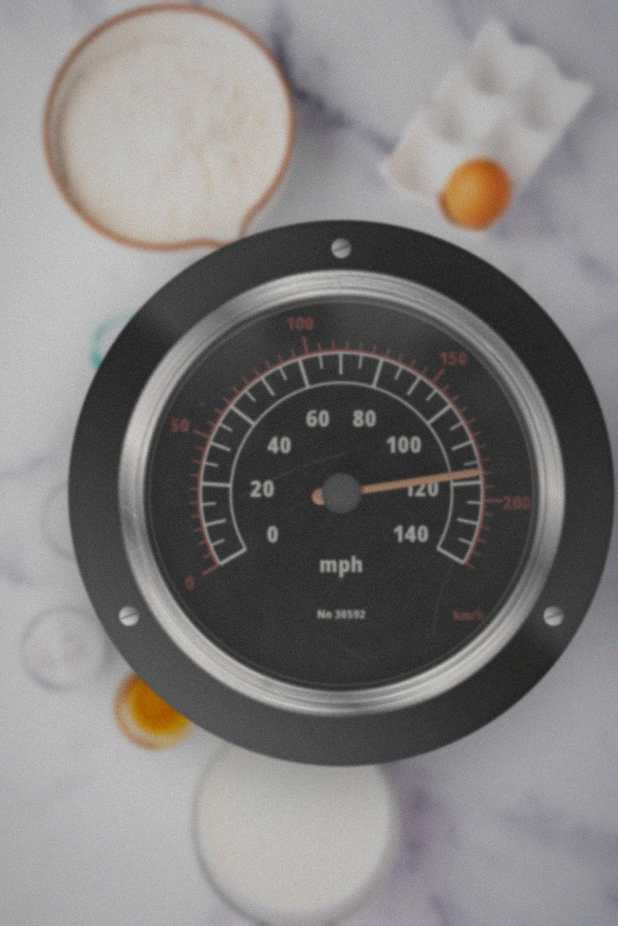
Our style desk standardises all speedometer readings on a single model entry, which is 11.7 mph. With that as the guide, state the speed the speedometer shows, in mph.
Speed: 117.5 mph
